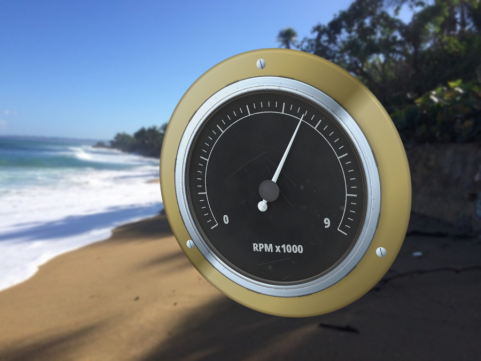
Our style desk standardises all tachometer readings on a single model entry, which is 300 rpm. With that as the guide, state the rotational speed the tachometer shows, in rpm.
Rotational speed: 5600 rpm
